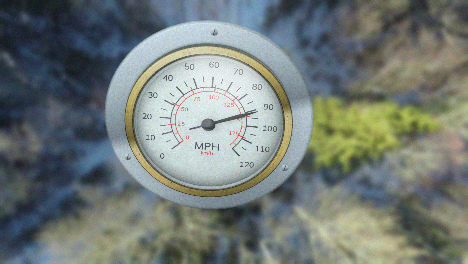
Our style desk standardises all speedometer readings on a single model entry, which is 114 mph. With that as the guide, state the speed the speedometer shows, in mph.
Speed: 90 mph
